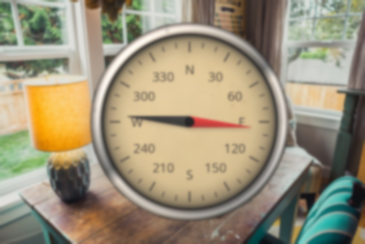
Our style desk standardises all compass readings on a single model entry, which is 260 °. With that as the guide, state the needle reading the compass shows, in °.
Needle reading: 95 °
